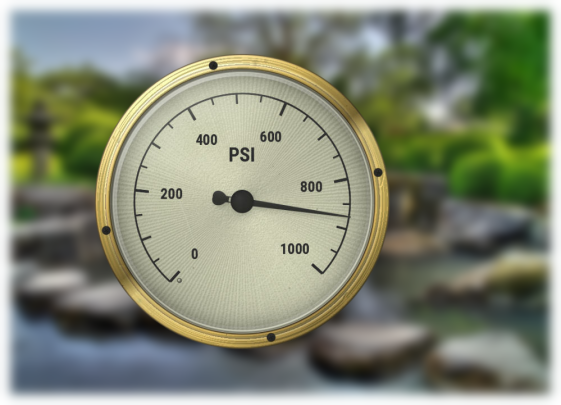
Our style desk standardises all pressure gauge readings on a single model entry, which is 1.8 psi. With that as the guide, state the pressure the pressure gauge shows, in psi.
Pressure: 875 psi
